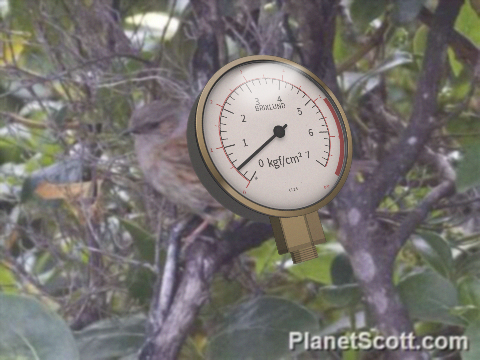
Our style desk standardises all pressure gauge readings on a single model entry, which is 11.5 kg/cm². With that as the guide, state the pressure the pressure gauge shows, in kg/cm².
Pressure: 0.4 kg/cm²
